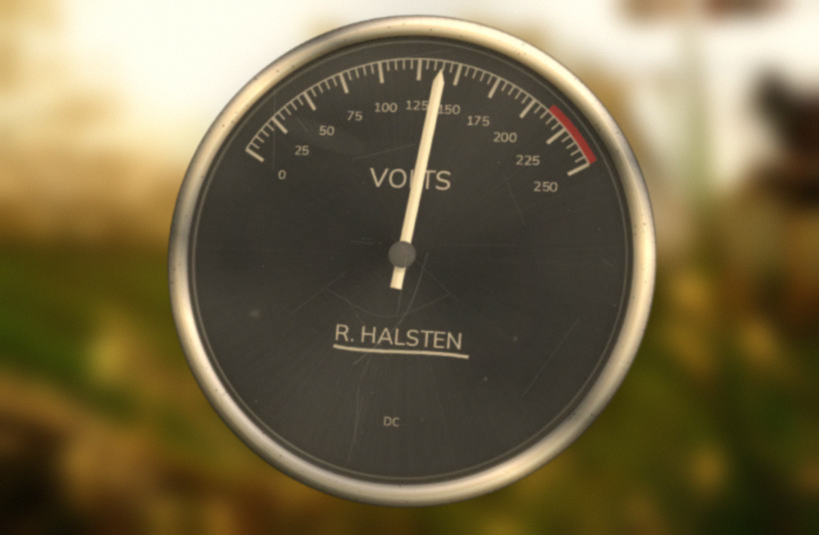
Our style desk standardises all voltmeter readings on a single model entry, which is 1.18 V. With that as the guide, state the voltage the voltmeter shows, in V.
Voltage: 140 V
